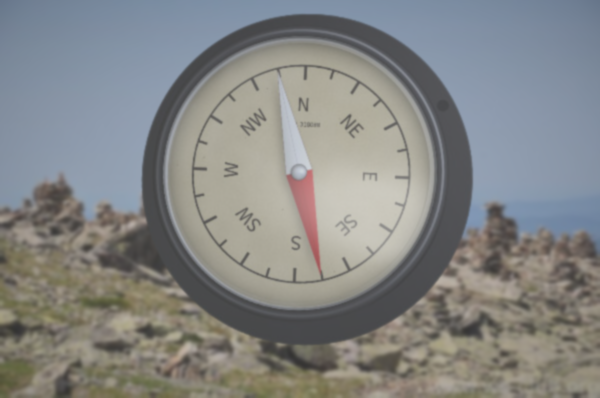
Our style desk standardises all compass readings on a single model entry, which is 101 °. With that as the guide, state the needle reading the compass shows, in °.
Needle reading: 165 °
